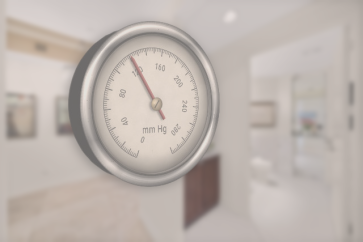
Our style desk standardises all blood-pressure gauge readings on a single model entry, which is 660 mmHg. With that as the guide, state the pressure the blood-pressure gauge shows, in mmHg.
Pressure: 120 mmHg
